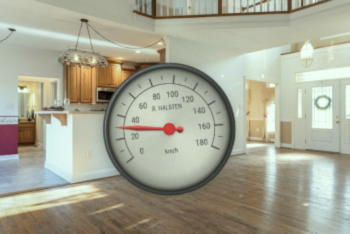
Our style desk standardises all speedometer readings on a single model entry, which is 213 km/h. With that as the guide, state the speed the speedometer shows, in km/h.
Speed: 30 km/h
